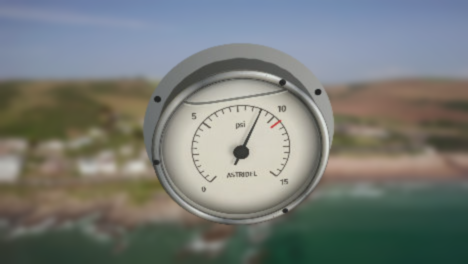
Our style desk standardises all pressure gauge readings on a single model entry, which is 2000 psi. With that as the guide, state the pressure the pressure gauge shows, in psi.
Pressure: 9 psi
